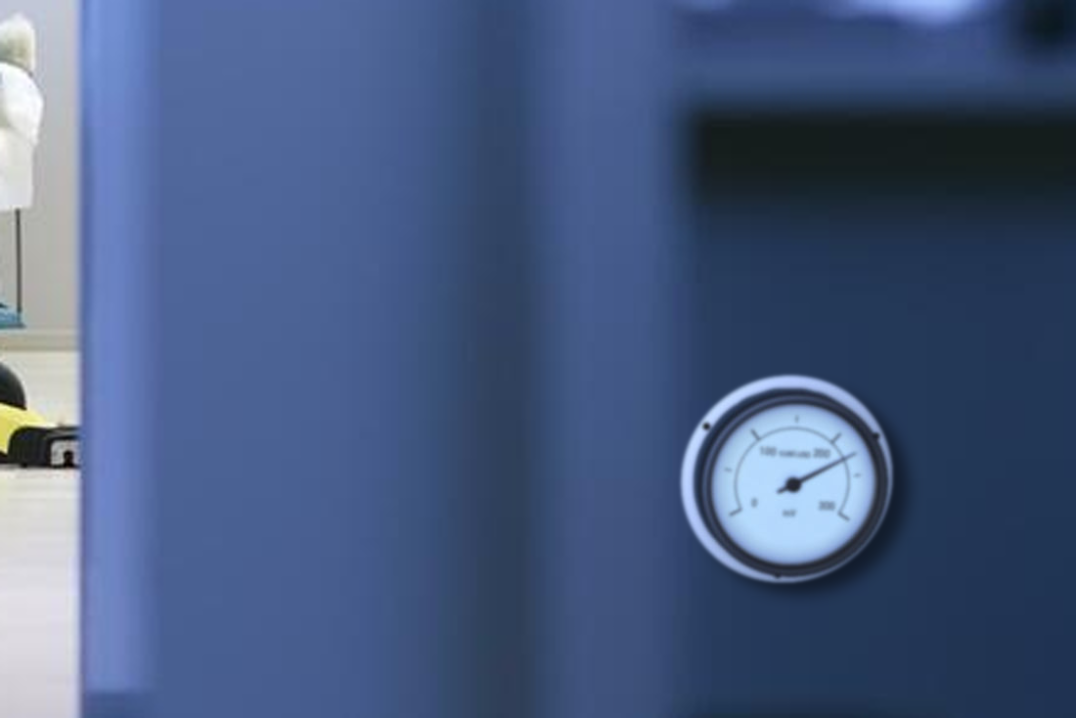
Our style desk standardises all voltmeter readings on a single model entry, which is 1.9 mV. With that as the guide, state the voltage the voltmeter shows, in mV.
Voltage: 225 mV
